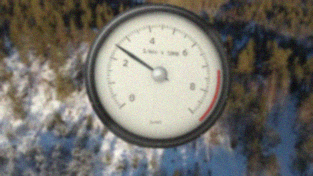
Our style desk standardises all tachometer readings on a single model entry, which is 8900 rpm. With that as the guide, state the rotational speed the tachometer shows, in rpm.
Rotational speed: 2500 rpm
